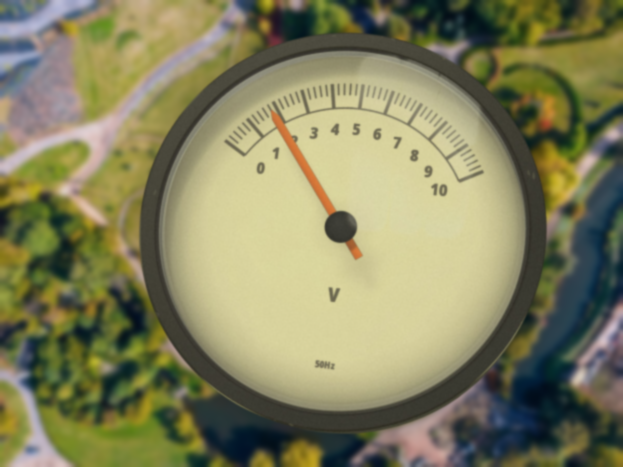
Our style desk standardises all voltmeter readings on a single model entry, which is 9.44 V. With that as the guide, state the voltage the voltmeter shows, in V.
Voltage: 1.8 V
